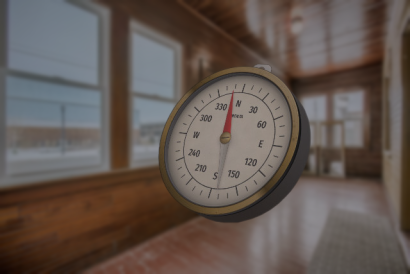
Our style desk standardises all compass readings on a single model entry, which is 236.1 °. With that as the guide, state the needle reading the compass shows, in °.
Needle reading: 350 °
